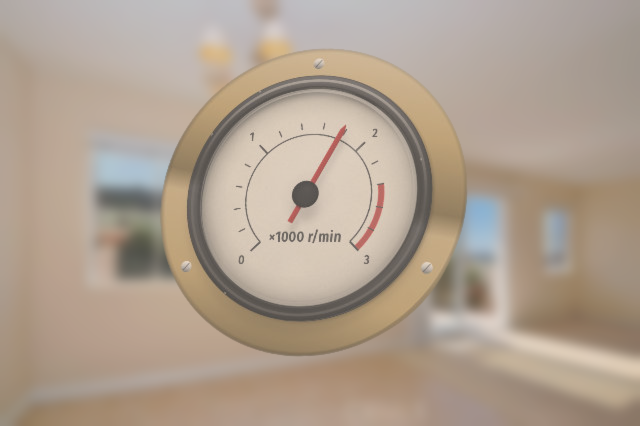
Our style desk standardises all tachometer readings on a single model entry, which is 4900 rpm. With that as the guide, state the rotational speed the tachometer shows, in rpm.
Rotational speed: 1800 rpm
